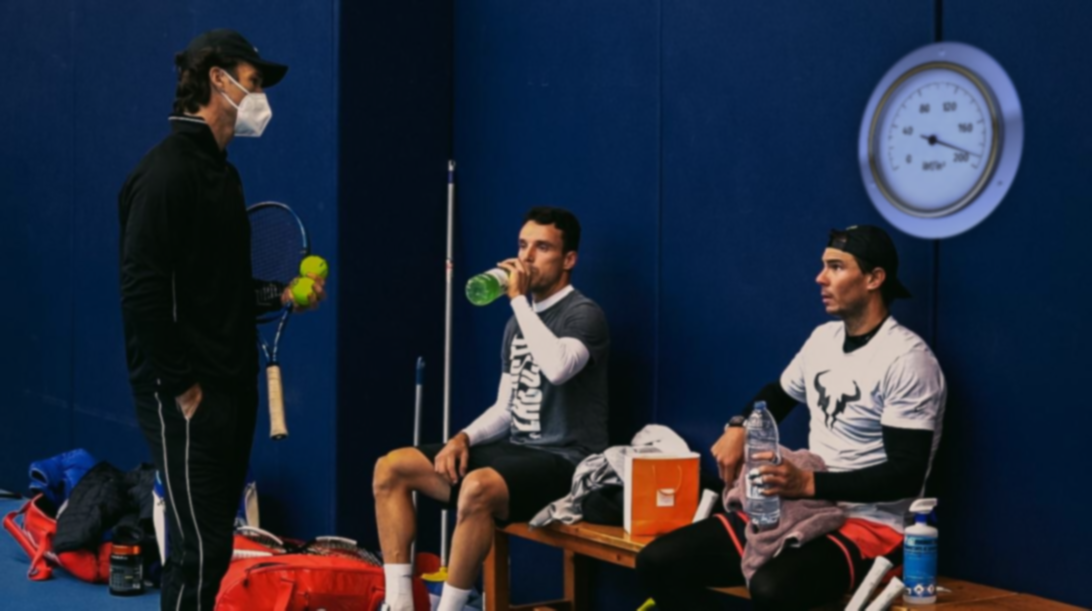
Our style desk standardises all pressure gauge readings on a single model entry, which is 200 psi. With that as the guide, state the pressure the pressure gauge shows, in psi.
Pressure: 190 psi
